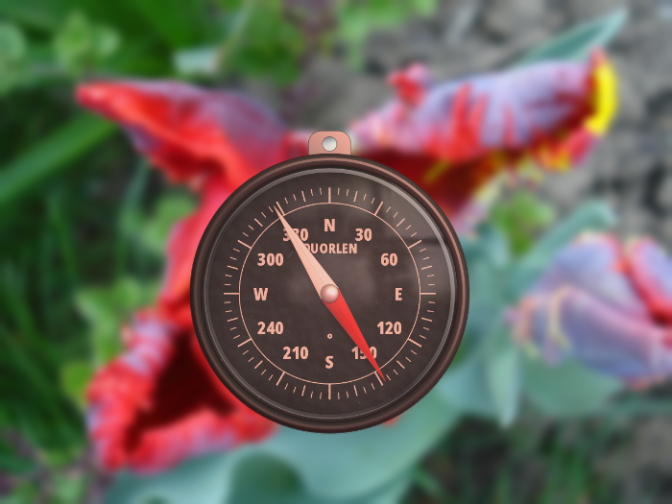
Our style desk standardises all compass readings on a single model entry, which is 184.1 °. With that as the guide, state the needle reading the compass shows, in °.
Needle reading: 147.5 °
